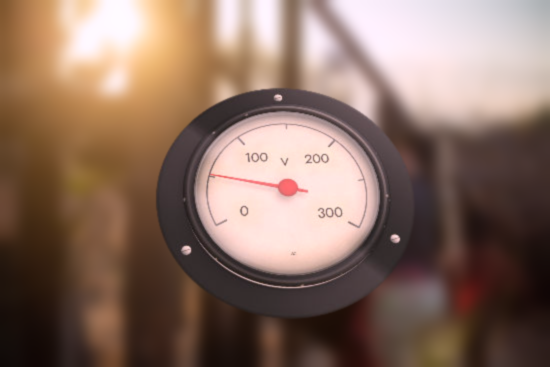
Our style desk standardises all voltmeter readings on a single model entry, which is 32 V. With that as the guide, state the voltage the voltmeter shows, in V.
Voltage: 50 V
